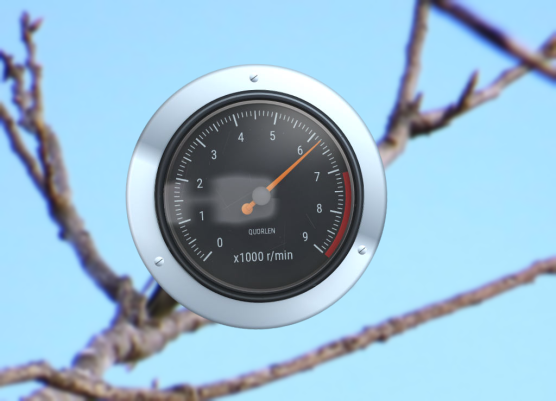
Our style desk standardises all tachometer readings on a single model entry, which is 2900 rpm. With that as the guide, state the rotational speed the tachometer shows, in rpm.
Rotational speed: 6200 rpm
